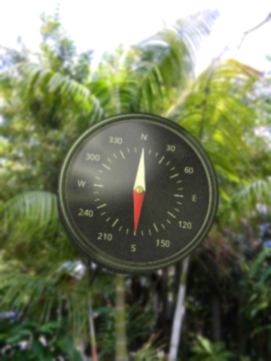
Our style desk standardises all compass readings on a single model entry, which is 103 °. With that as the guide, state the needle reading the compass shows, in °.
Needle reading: 180 °
